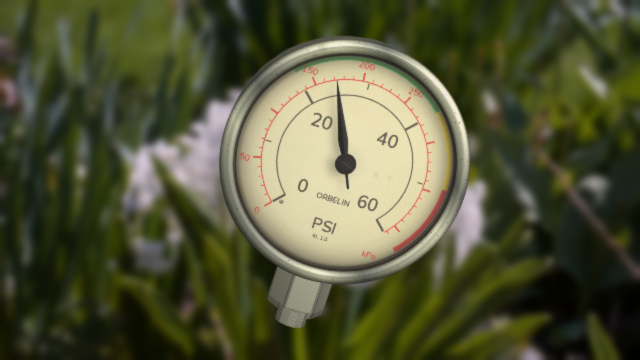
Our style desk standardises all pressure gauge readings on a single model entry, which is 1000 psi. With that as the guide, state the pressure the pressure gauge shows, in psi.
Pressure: 25 psi
